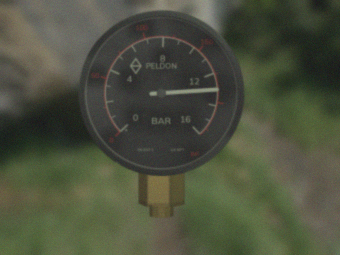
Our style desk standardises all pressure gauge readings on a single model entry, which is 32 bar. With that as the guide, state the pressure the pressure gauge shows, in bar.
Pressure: 13 bar
